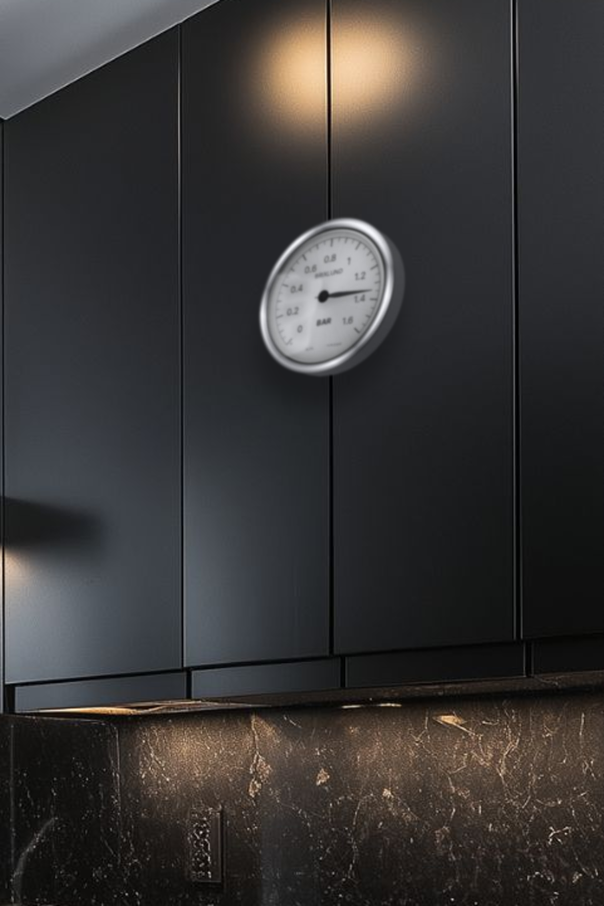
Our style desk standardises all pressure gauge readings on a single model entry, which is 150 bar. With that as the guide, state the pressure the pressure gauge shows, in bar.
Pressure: 1.35 bar
